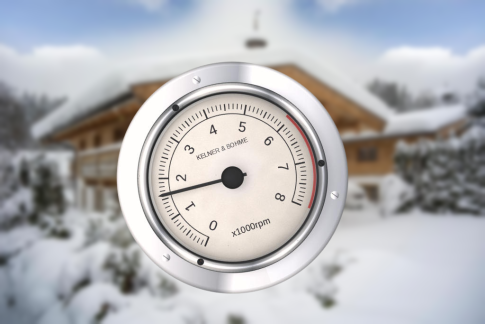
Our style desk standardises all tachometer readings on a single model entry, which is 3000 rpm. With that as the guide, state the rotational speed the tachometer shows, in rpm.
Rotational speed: 1600 rpm
